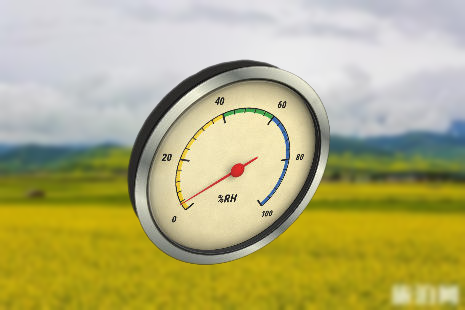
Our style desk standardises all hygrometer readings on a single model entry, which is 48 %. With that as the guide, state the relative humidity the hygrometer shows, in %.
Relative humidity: 4 %
